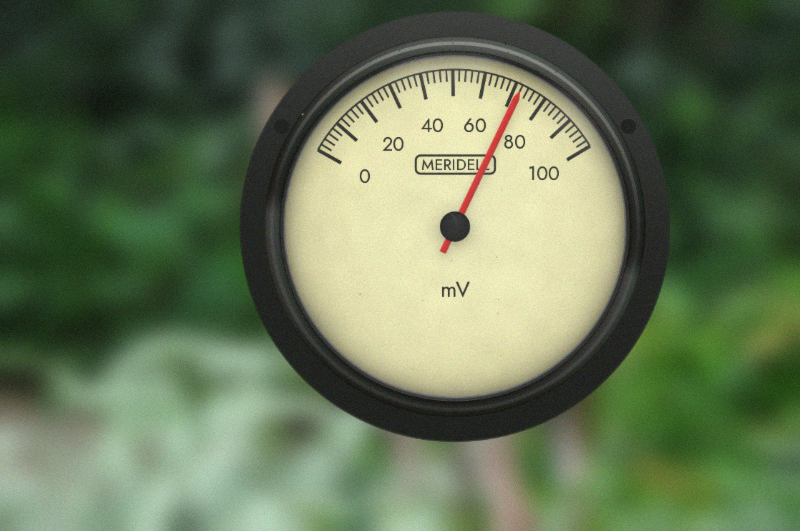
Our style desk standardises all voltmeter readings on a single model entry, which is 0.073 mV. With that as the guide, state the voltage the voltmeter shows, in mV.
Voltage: 72 mV
